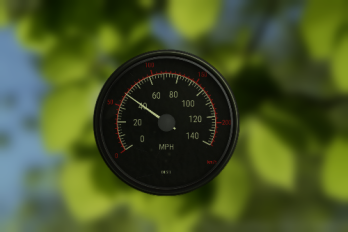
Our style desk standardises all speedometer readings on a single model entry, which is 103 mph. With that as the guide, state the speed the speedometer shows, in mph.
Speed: 40 mph
